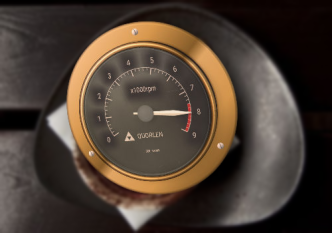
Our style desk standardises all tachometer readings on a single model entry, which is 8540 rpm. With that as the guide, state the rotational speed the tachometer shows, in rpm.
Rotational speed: 8000 rpm
